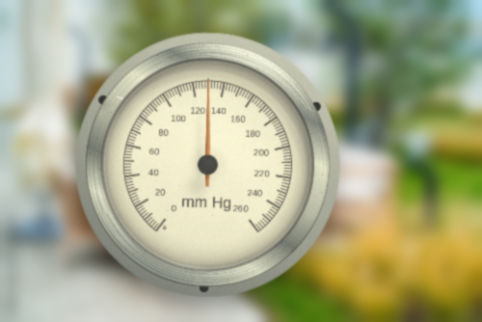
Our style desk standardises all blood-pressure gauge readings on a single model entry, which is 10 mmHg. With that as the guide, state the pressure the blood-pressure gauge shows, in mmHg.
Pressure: 130 mmHg
